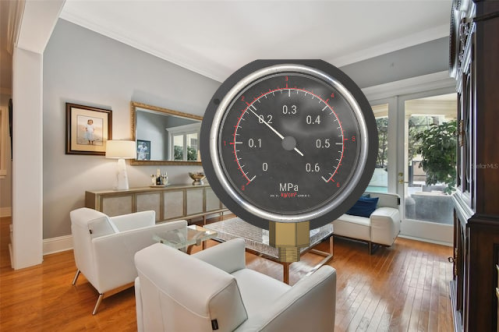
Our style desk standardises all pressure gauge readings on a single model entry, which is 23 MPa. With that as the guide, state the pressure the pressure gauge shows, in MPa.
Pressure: 0.19 MPa
